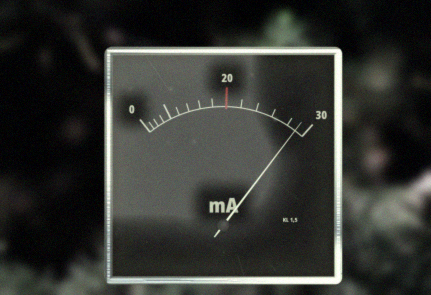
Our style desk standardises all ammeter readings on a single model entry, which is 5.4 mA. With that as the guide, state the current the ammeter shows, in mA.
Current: 29 mA
